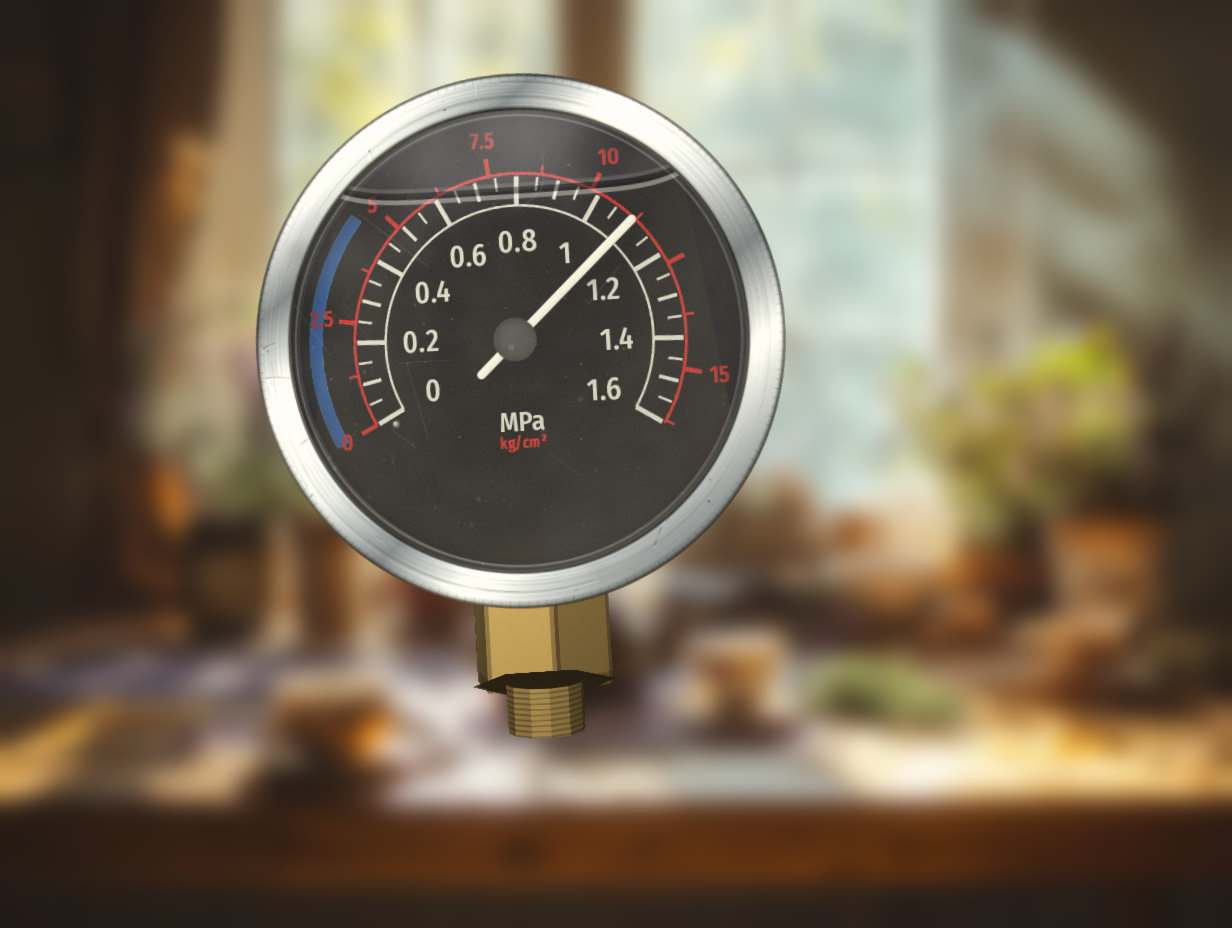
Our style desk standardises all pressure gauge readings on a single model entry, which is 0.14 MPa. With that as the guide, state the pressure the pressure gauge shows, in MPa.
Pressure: 1.1 MPa
